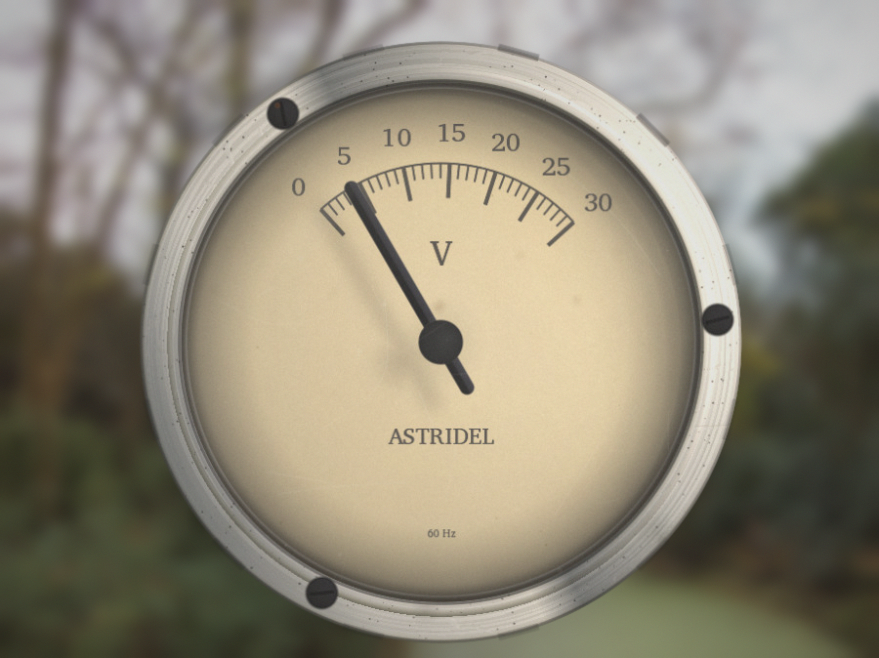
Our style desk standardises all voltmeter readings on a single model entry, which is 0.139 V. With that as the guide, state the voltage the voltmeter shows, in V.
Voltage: 4 V
